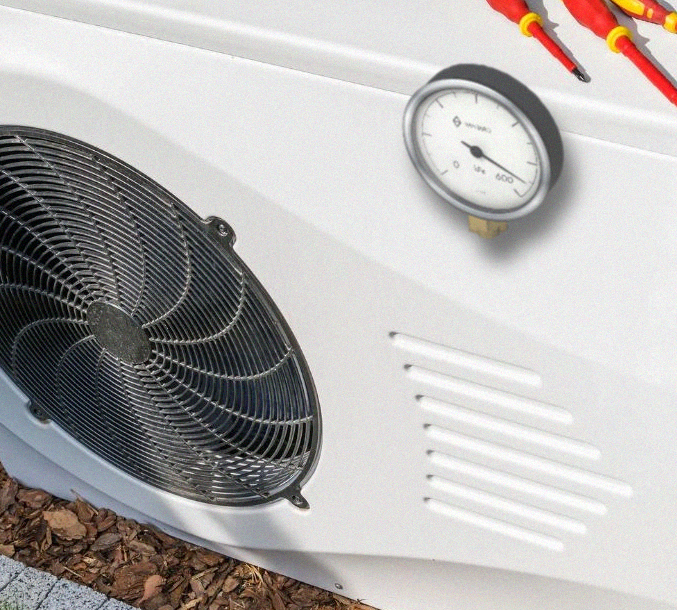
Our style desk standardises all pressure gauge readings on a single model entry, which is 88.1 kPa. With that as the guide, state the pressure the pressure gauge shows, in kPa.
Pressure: 550 kPa
